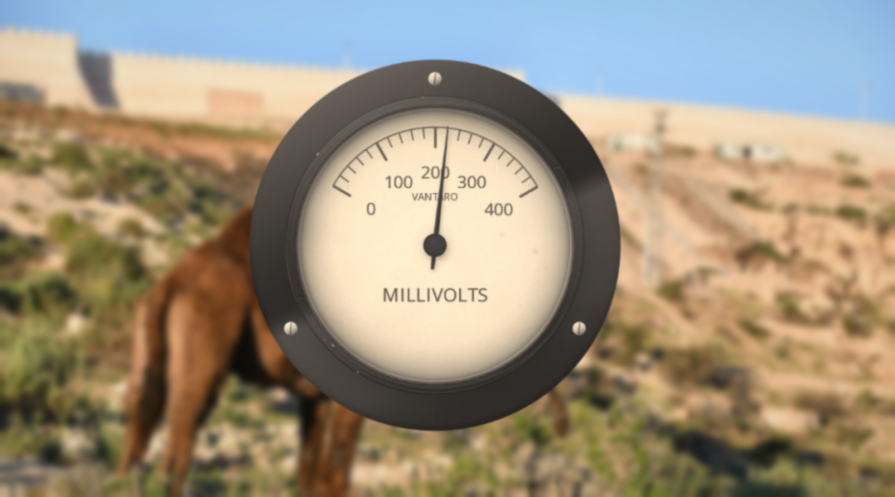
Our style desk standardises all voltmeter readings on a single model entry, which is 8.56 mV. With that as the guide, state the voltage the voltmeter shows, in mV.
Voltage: 220 mV
